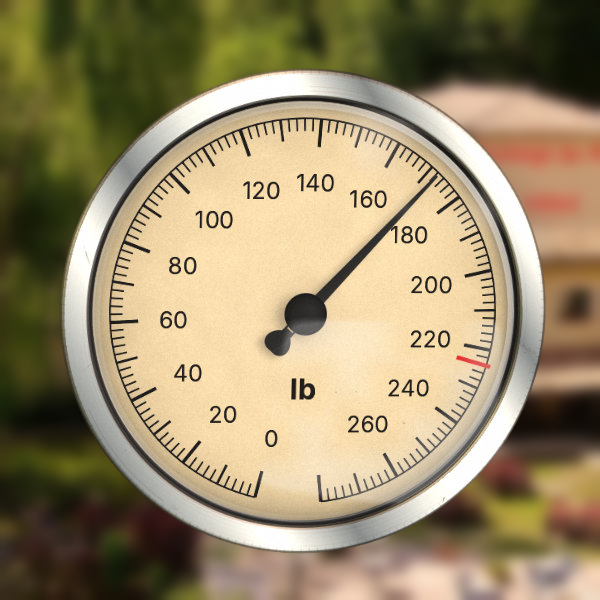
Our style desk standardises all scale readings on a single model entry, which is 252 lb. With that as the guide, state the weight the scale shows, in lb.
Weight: 172 lb
